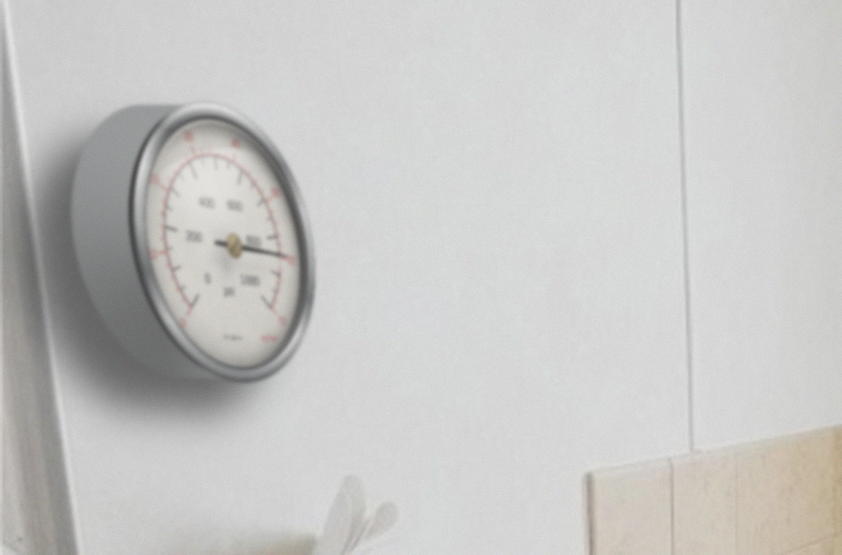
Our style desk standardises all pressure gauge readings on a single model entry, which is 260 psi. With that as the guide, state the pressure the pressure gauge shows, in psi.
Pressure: 850 psi
